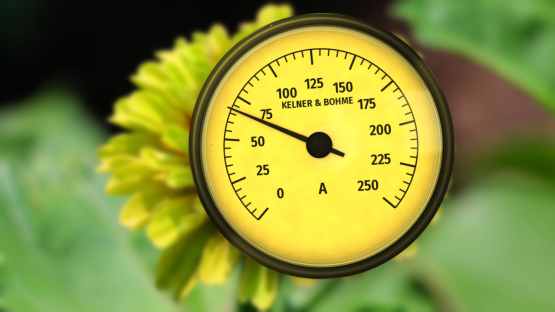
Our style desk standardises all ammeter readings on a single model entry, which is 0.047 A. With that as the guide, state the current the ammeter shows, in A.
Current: 67.5 A
